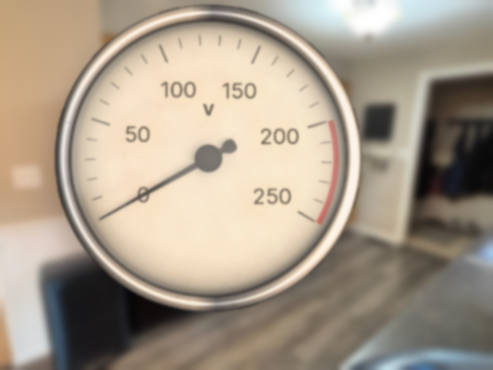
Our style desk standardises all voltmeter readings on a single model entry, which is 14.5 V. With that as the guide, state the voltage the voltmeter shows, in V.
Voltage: 0 V
